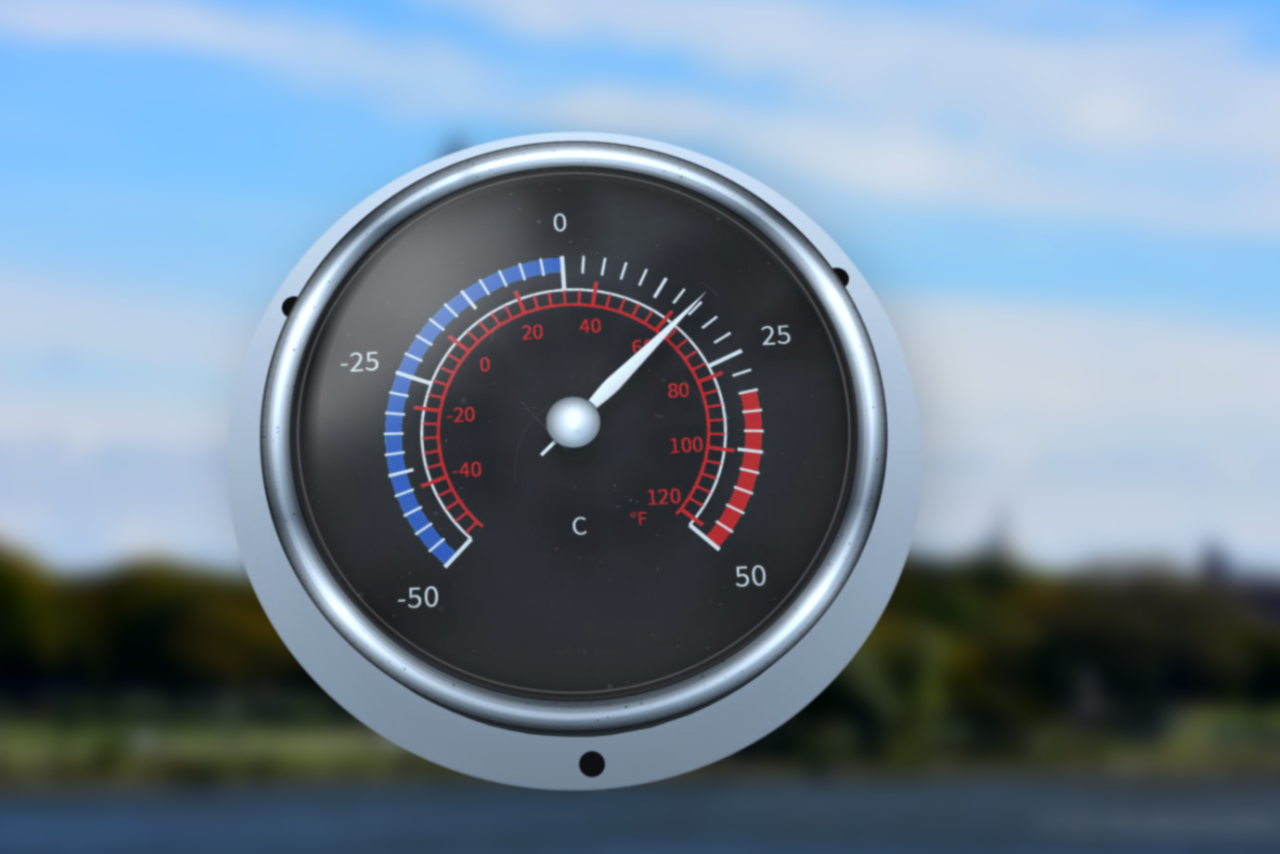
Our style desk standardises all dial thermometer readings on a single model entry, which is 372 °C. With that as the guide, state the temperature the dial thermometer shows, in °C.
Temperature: 17.5 °C
